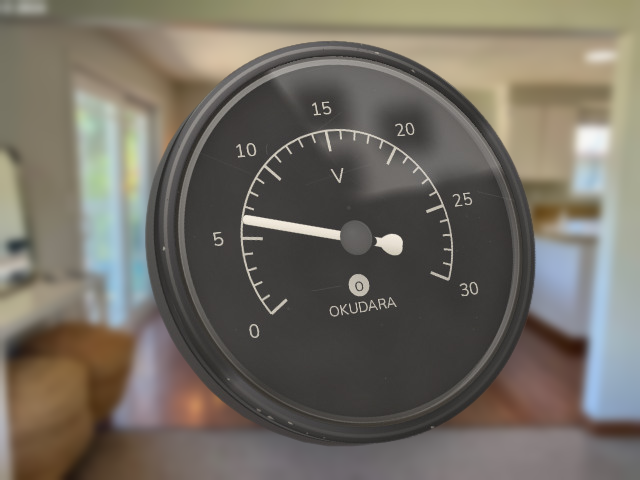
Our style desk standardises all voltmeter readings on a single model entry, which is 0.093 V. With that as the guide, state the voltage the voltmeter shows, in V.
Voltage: 6 V
